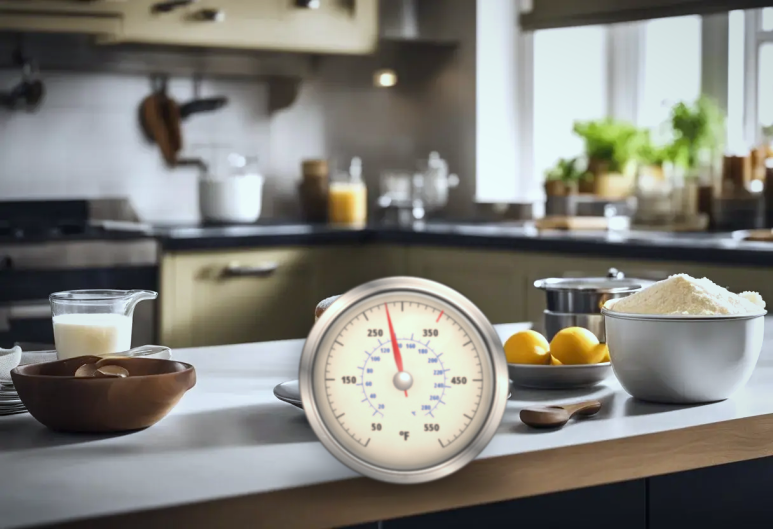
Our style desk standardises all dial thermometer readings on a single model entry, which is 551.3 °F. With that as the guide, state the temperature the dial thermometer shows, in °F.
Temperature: 280 °F
